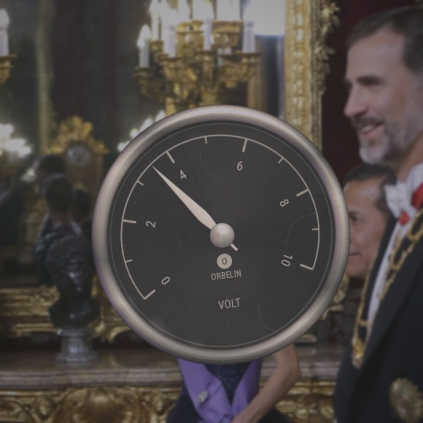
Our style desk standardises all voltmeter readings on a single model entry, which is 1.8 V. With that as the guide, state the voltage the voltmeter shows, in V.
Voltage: 3.5 V
